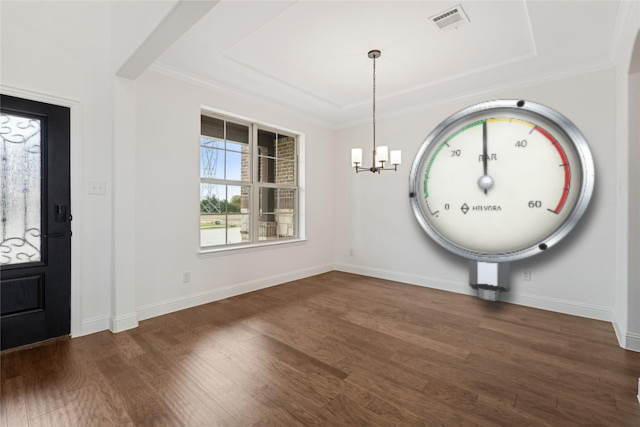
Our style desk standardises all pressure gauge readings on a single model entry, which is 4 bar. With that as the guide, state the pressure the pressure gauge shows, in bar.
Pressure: 30 bar
